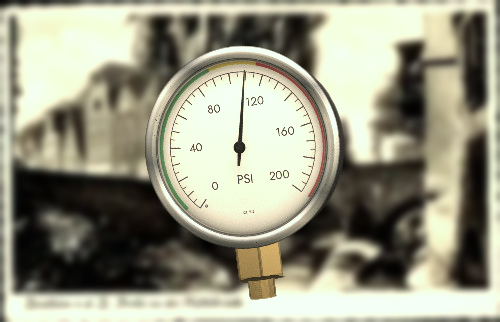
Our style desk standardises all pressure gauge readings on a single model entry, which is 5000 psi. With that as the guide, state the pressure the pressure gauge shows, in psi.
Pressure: 110 psi
